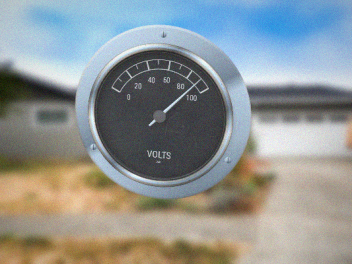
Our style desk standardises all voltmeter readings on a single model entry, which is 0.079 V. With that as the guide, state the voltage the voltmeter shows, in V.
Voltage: 90 V
